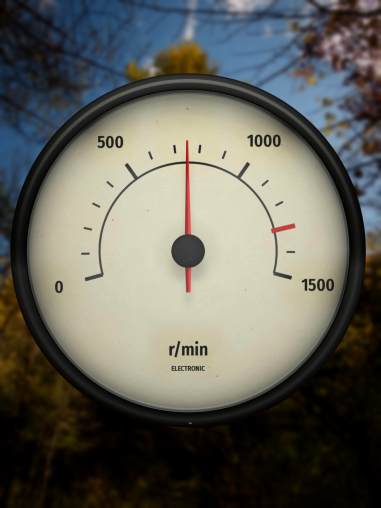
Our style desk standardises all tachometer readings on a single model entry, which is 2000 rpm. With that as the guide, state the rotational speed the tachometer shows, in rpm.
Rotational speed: 750 rpm
